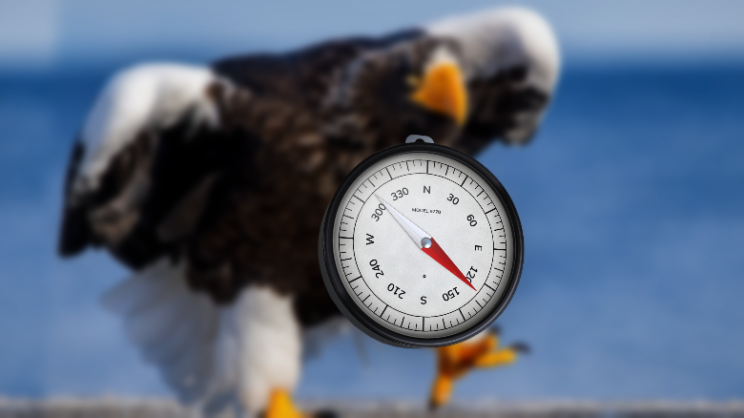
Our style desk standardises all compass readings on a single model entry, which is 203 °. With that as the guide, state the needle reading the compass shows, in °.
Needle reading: 130 °
